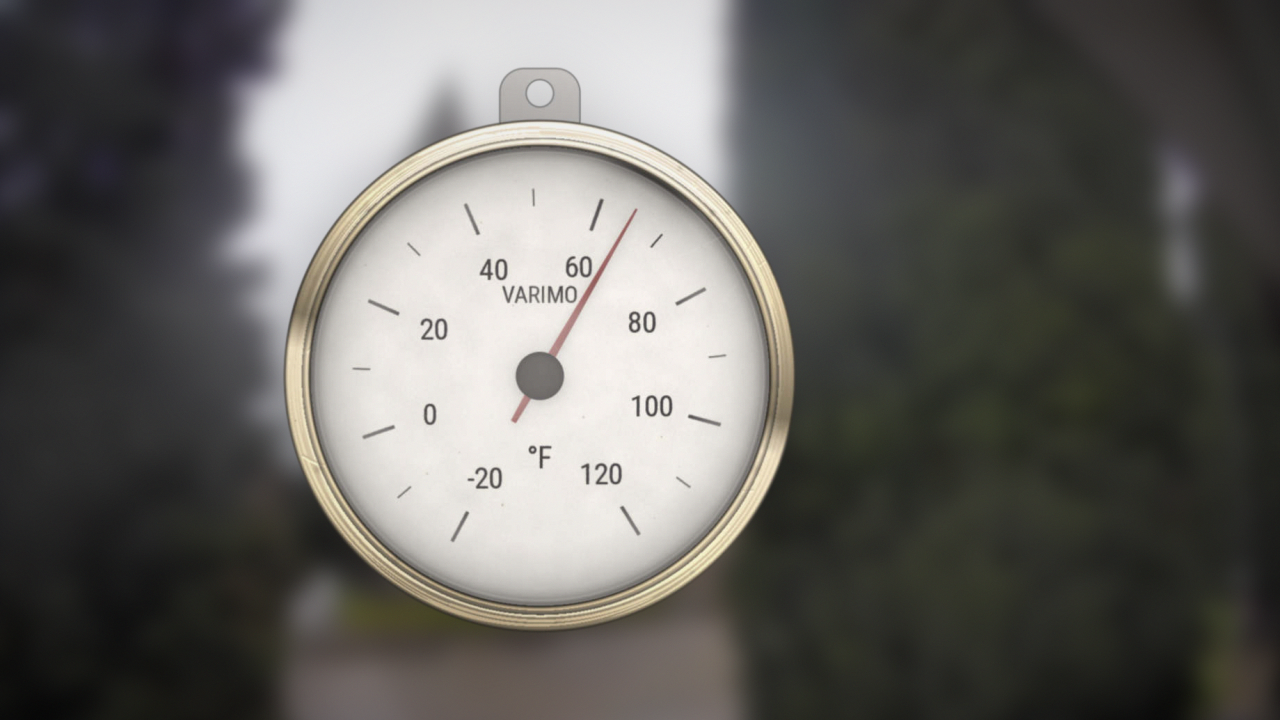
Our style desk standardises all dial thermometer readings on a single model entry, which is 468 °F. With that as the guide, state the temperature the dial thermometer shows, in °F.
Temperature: 65 °F
